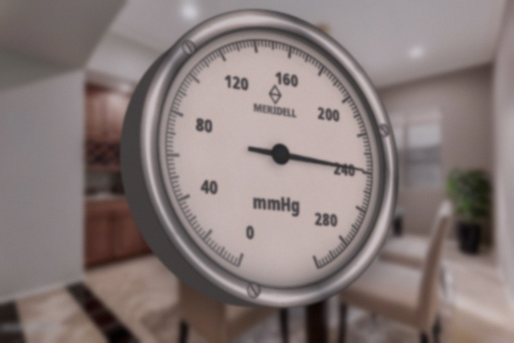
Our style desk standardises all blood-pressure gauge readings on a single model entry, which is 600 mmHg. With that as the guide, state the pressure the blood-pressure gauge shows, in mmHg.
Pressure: 240 mmHg
